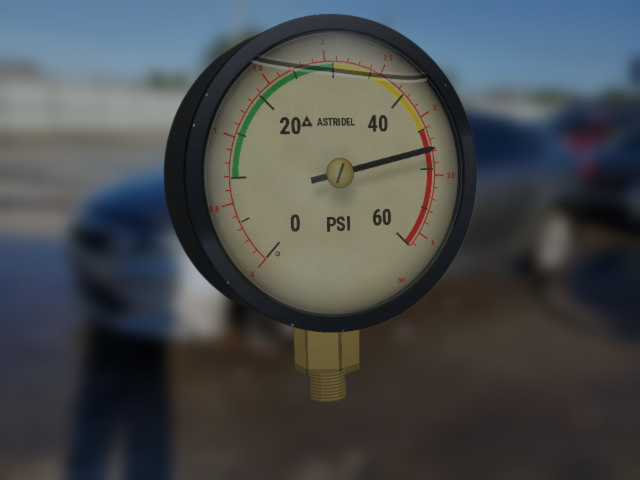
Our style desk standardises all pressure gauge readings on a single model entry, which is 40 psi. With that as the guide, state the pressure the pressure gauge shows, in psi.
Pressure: 47.5 psi
